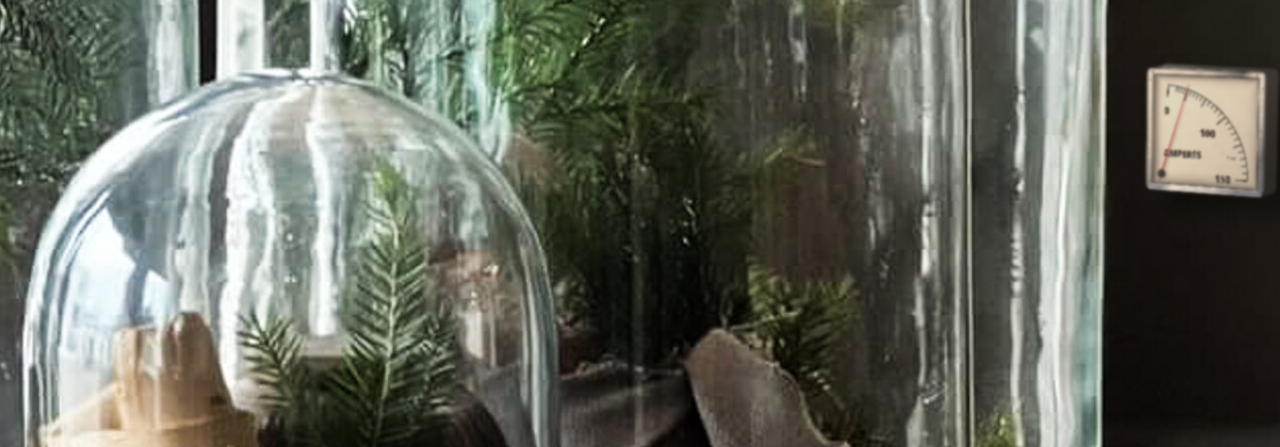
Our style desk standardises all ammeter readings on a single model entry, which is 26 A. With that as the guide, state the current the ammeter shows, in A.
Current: 50 A
